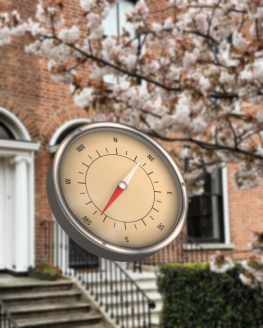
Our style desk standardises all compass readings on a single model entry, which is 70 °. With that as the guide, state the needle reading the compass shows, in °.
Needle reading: 217.5 °
